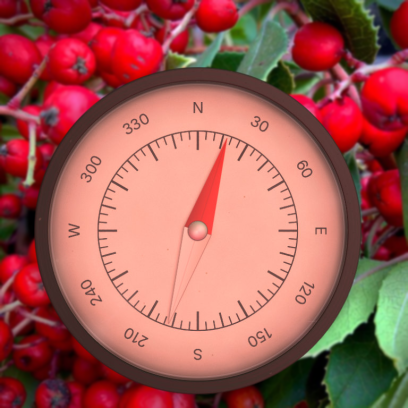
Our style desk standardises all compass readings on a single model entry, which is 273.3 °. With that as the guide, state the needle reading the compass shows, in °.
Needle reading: 17.5 °
